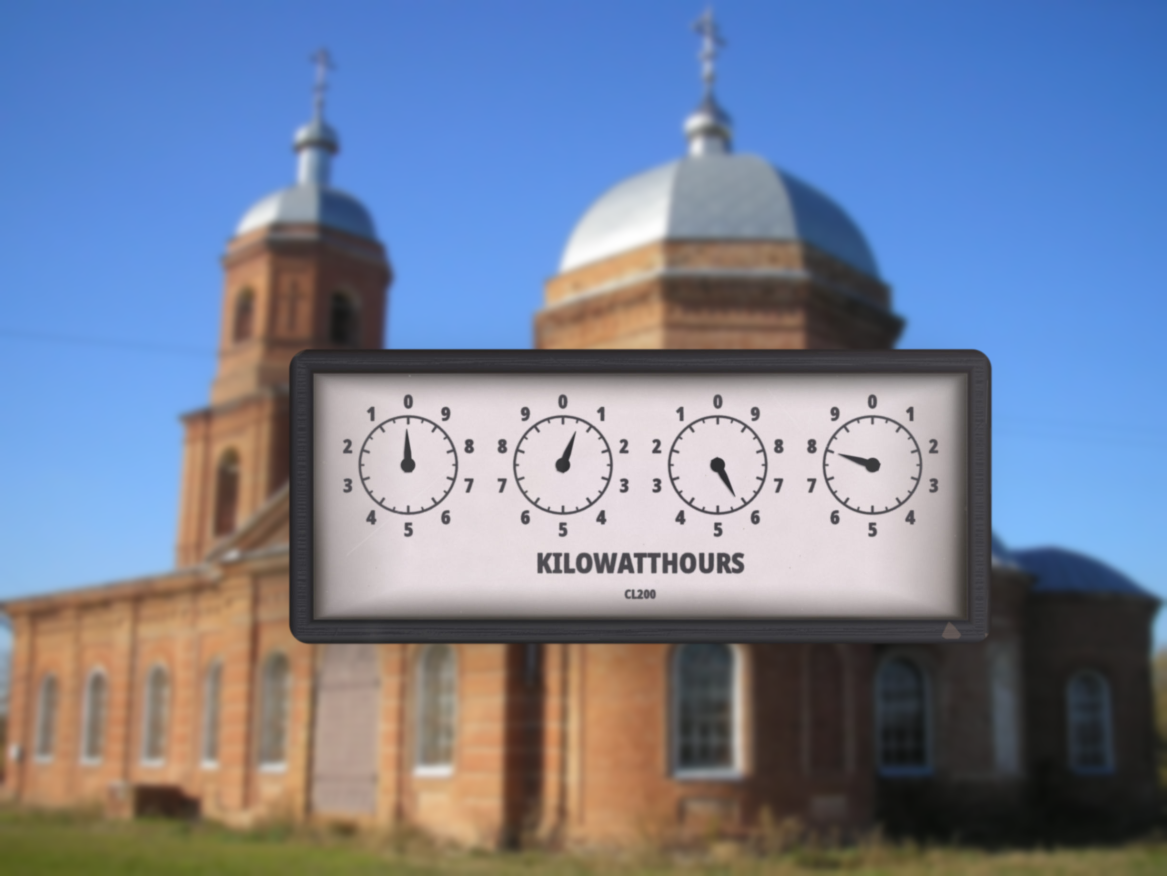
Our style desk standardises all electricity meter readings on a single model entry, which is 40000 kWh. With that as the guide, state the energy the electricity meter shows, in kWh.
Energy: 58 kWh
